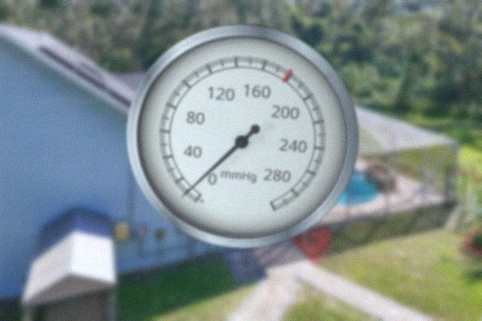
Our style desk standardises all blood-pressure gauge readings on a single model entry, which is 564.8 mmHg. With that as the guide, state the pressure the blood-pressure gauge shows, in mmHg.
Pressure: 10 mmHg
